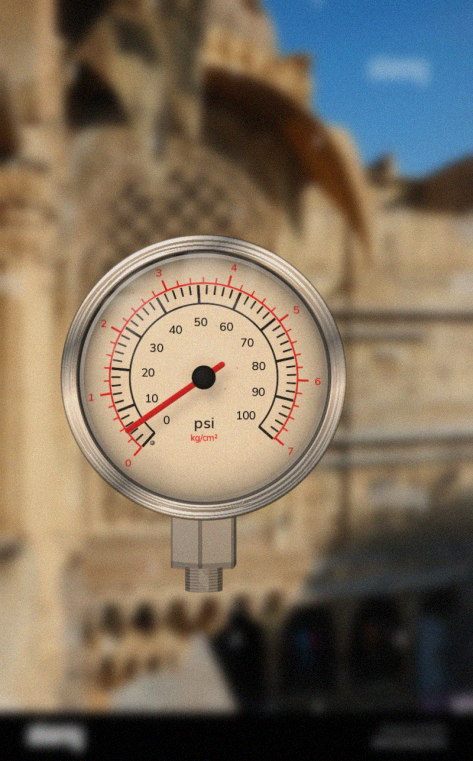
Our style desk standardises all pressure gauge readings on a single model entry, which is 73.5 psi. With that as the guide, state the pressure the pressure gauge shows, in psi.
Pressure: 5 psi
